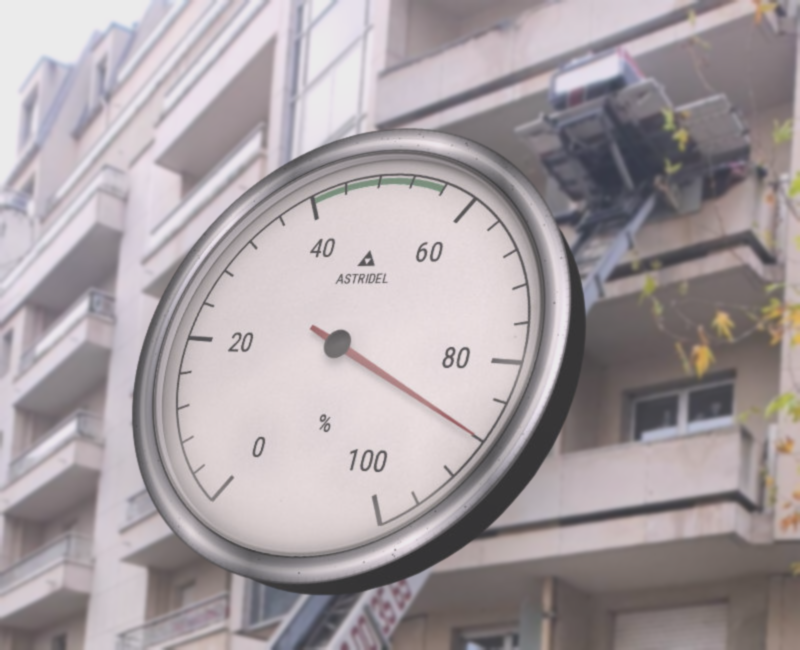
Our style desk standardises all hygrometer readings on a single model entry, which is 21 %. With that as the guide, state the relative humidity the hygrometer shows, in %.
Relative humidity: 88 %
